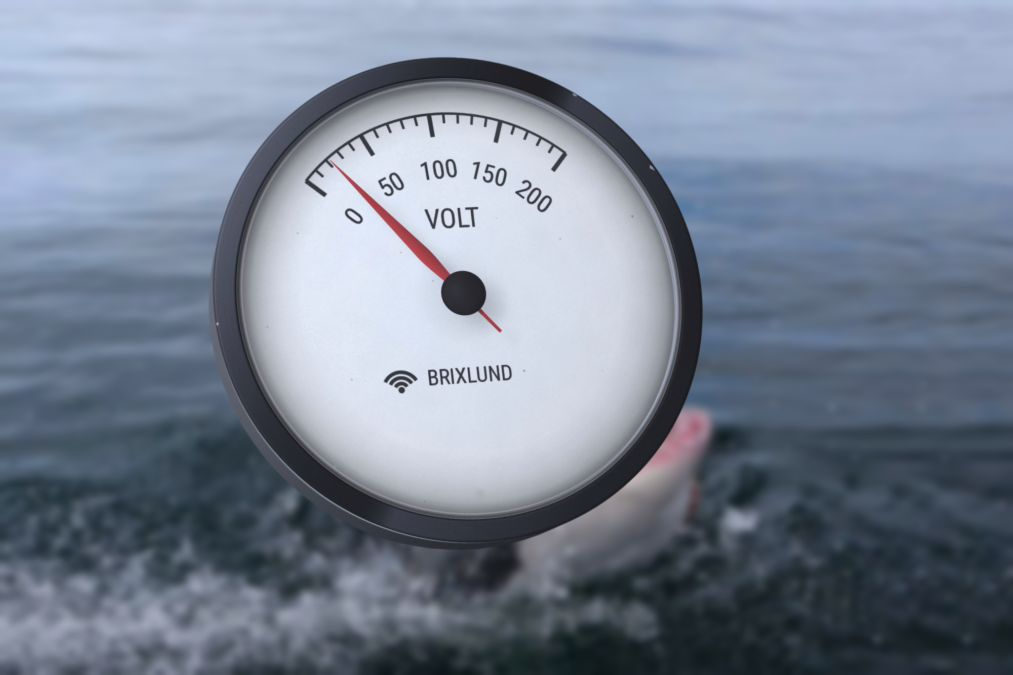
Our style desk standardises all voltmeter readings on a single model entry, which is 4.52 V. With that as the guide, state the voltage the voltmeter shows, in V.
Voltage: 20 V
